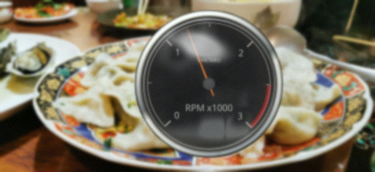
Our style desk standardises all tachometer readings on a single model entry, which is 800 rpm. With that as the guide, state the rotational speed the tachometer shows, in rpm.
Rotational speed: 1250 rpm
